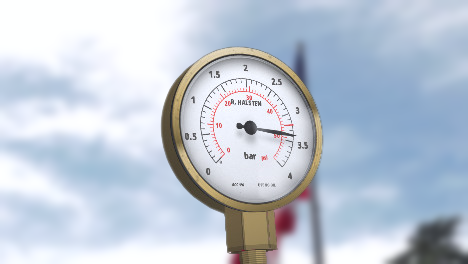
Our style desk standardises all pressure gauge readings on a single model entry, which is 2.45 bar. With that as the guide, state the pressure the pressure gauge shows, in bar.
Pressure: 3.4 bar
